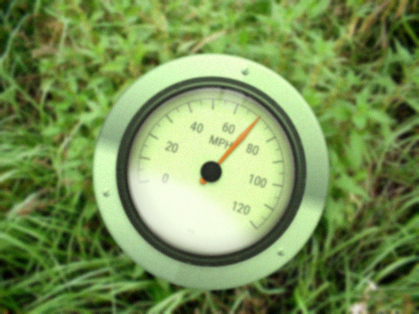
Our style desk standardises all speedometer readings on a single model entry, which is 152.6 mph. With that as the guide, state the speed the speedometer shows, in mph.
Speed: 70 mph
